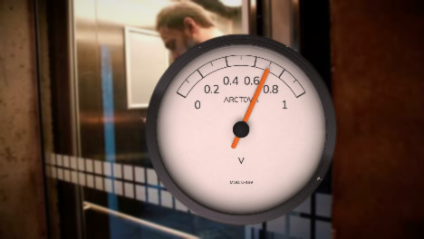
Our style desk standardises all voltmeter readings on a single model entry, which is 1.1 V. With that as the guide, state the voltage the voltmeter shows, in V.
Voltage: 0.7 V
